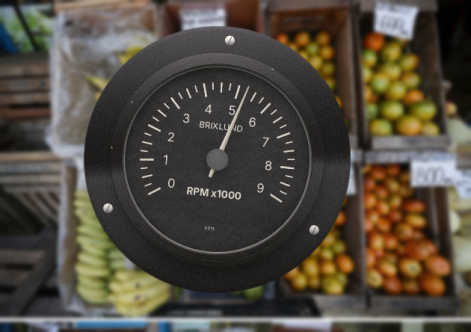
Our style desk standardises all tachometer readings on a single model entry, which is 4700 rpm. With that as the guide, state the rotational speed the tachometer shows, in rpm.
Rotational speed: 5250 rpm
